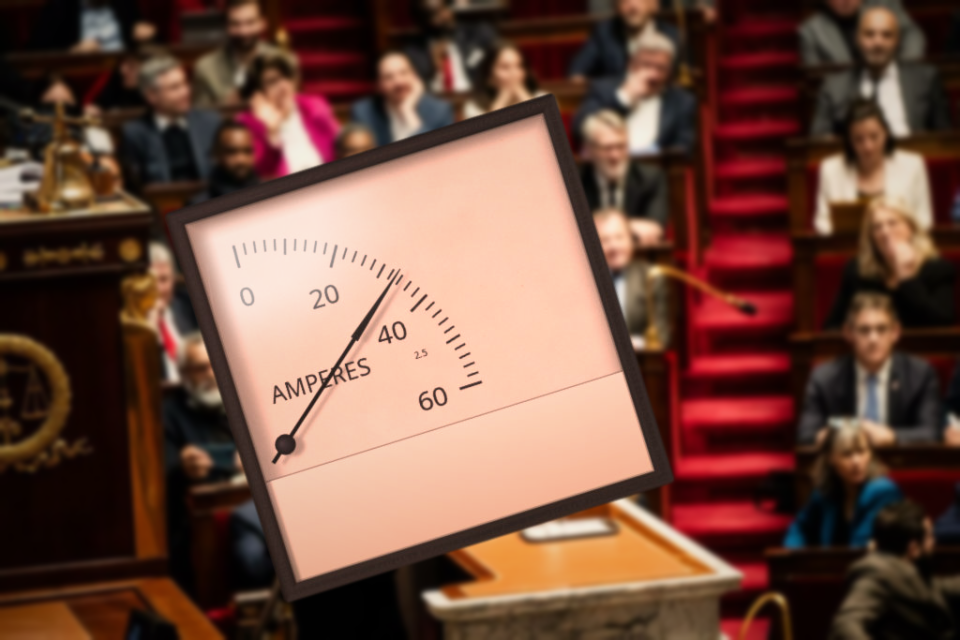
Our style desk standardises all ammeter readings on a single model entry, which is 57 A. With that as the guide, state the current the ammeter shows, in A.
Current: 33 A
